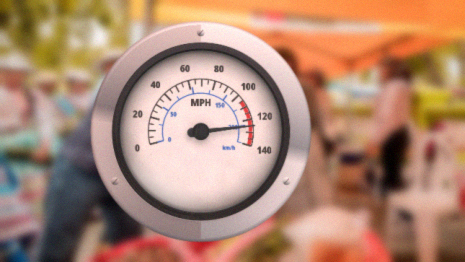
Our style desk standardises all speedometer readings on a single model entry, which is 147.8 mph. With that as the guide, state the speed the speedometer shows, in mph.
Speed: 125 mph
